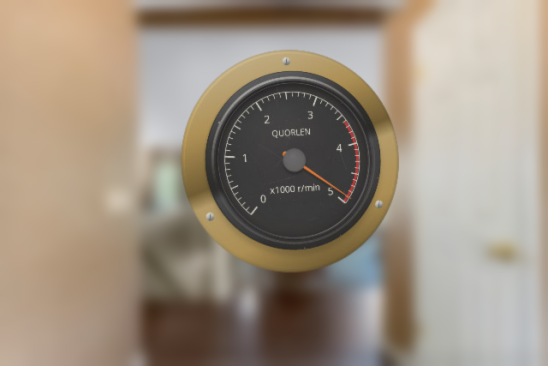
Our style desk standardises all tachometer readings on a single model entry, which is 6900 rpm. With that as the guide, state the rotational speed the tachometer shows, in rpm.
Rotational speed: 4900 rpm
